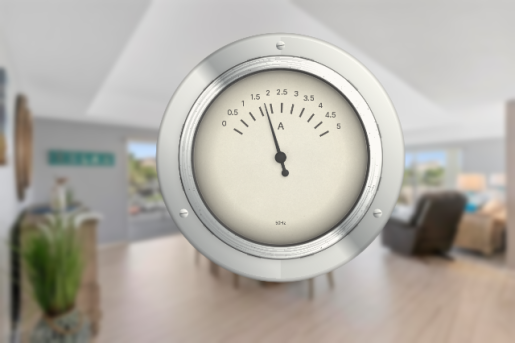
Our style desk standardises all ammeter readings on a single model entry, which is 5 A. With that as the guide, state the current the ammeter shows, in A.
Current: 1.75 A
